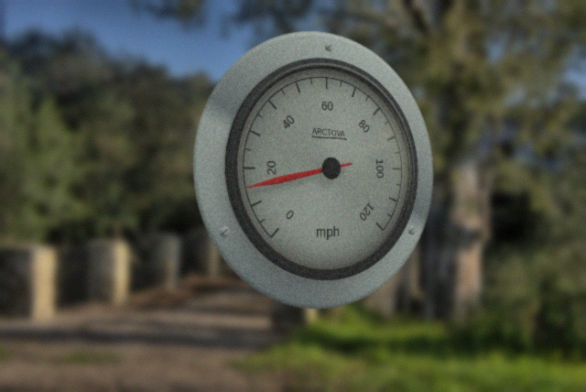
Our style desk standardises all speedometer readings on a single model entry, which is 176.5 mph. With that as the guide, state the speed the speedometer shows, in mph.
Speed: 15 mph
